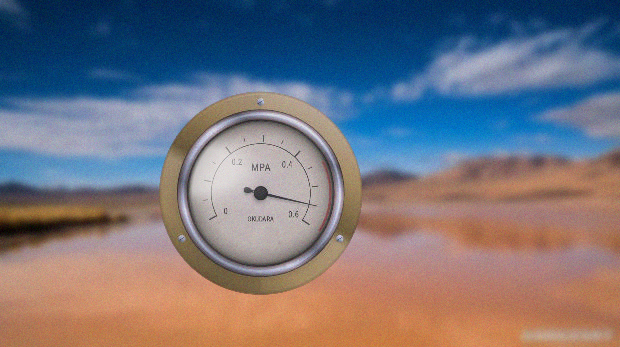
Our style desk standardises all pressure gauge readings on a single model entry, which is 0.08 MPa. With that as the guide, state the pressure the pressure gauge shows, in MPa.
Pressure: 0.55 MPa
